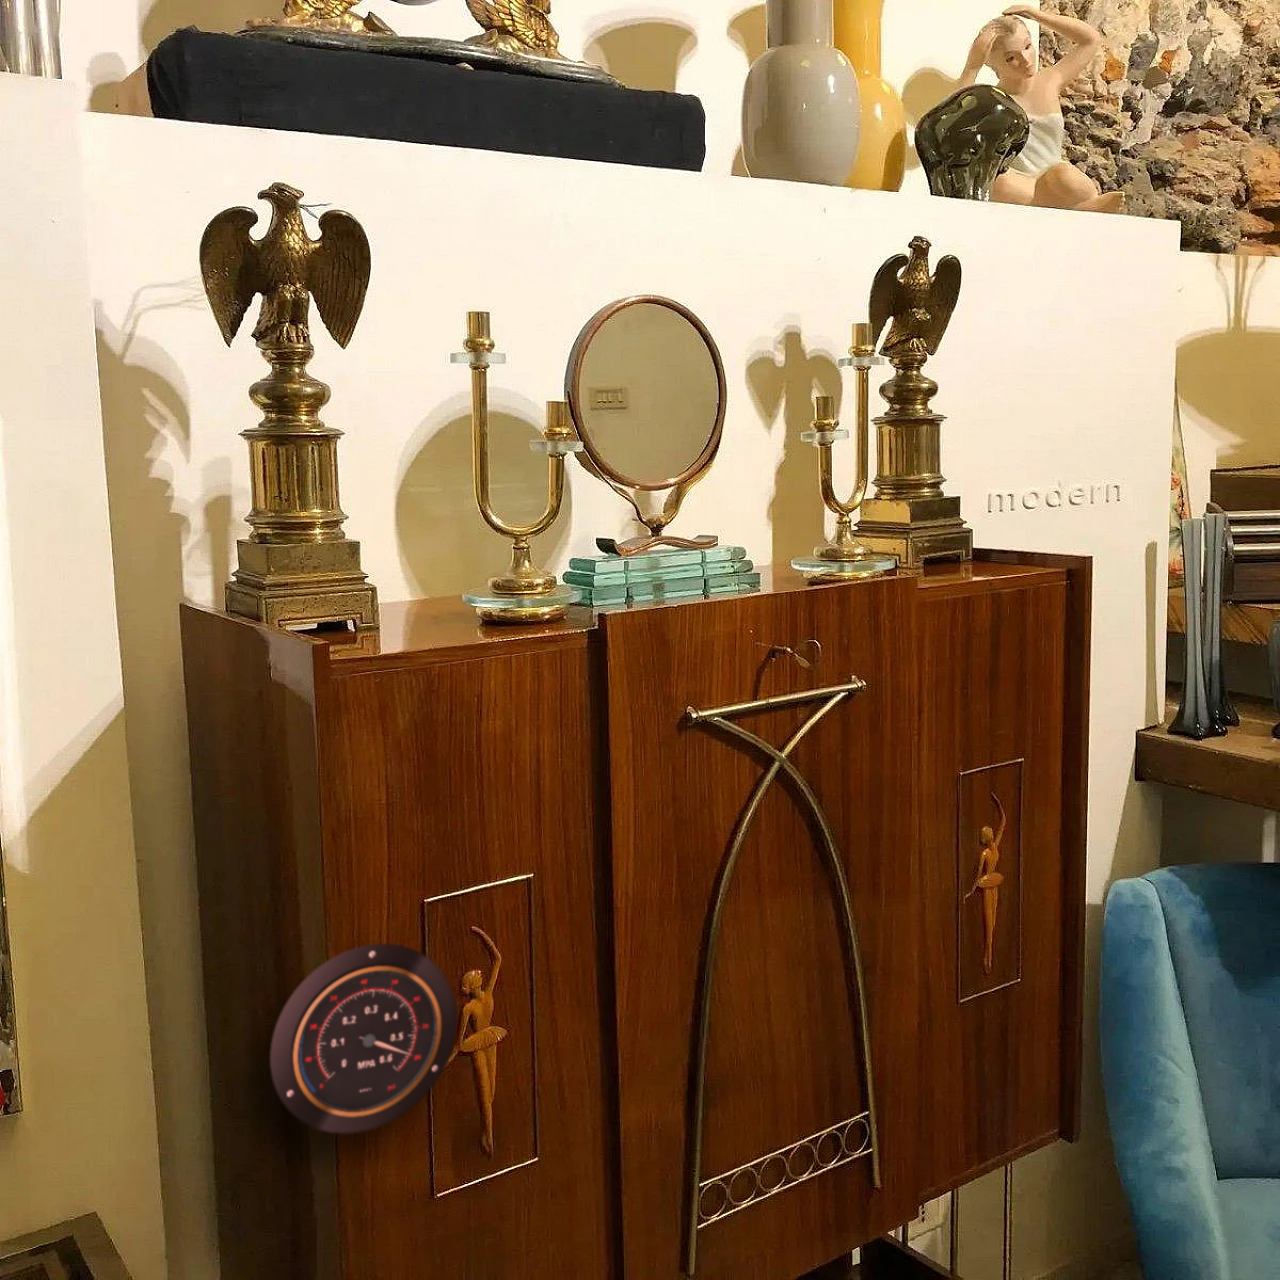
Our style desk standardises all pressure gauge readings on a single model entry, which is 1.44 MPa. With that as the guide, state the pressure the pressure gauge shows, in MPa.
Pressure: 0.55 MPa
